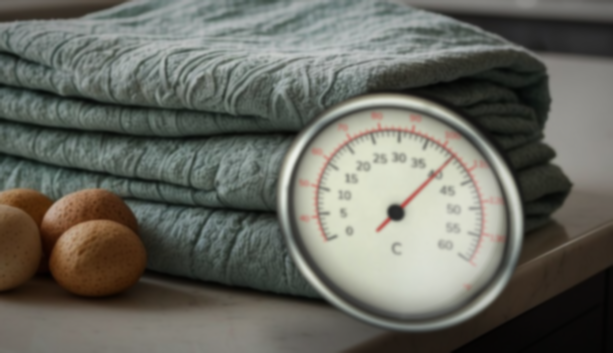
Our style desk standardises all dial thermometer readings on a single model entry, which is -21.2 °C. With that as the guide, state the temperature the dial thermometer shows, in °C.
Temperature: 40 °C
